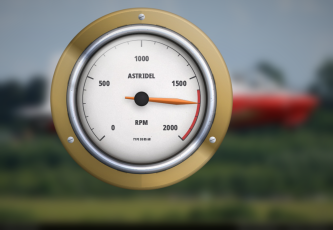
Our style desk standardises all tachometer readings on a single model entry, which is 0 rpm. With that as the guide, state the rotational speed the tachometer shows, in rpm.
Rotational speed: 1700 rpm
